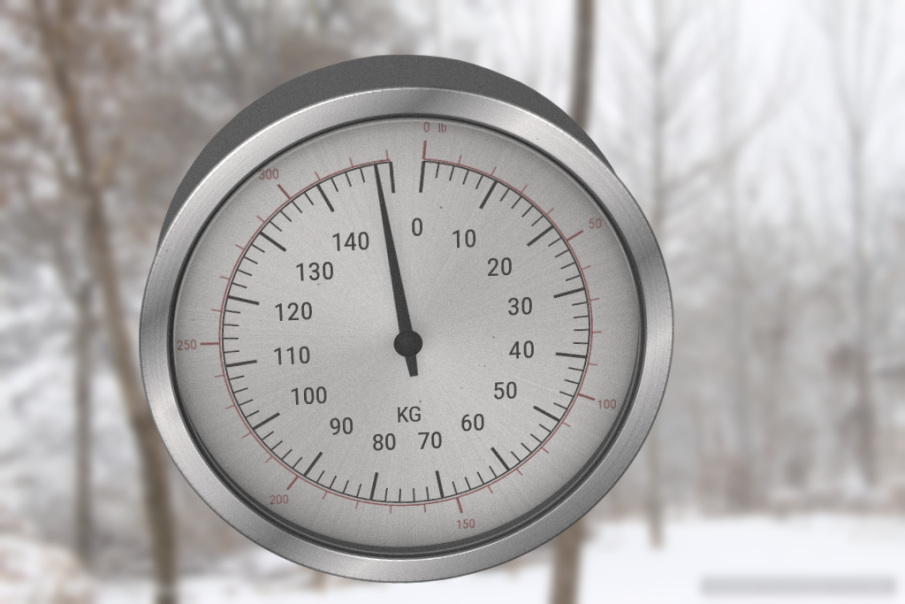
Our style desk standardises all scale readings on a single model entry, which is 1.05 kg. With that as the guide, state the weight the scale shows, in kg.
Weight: 148 kg
